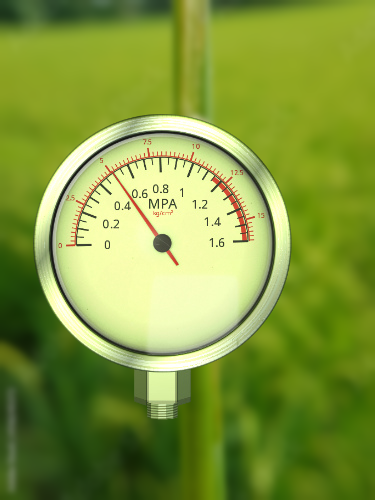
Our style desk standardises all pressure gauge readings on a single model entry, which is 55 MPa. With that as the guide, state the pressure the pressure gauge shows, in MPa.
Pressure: 0.5 MPa
